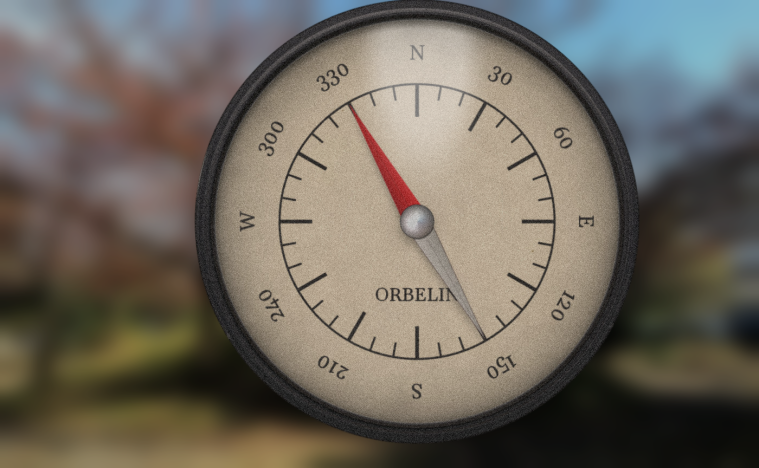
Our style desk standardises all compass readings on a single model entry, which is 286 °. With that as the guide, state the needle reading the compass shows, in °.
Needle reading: 330 °
